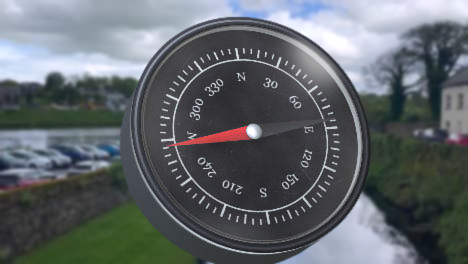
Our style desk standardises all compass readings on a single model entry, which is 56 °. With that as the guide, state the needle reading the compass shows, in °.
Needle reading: 265 °
